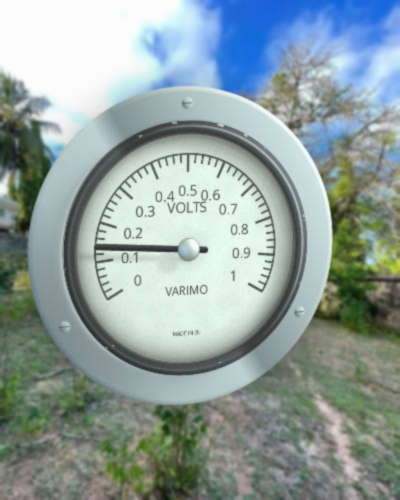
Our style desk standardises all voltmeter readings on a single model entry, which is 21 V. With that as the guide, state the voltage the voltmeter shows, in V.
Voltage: 0.14 V
